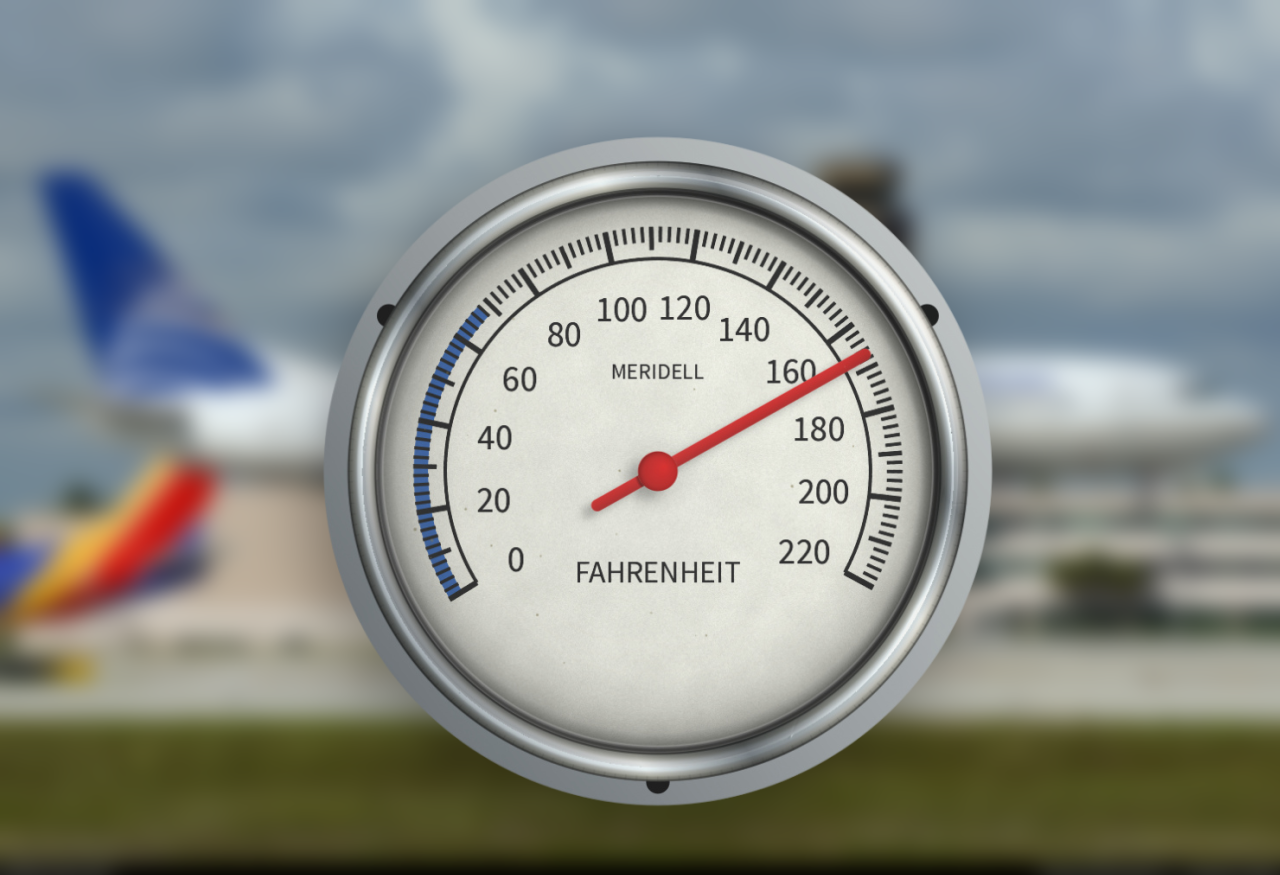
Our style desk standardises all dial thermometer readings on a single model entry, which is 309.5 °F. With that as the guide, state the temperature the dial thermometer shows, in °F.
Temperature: 167 °F
